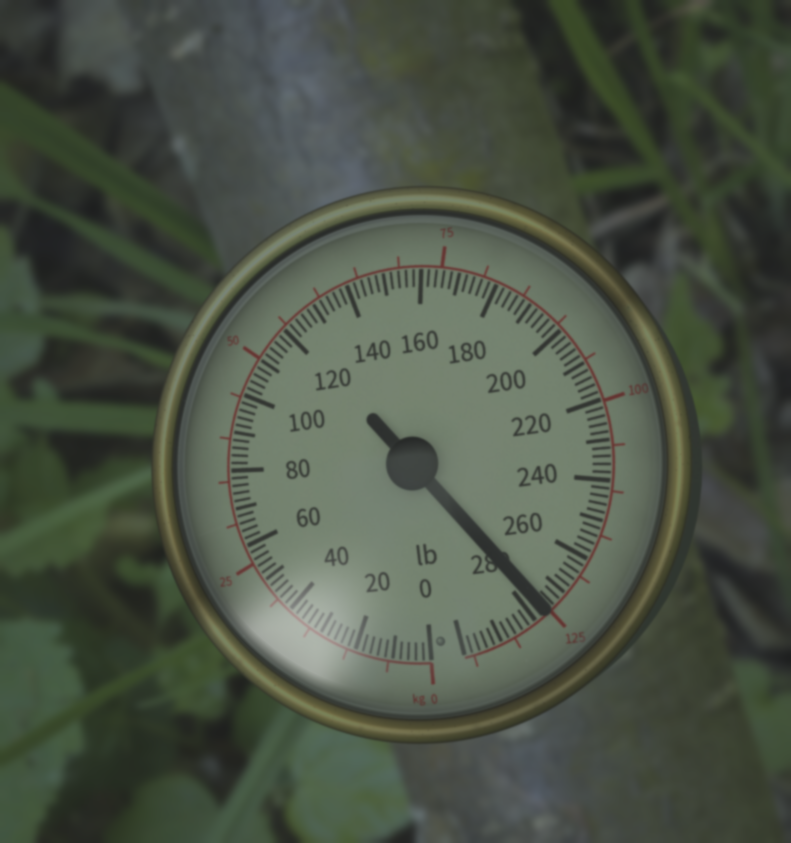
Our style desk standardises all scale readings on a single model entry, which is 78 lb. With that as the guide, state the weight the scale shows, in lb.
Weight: 276 lb
